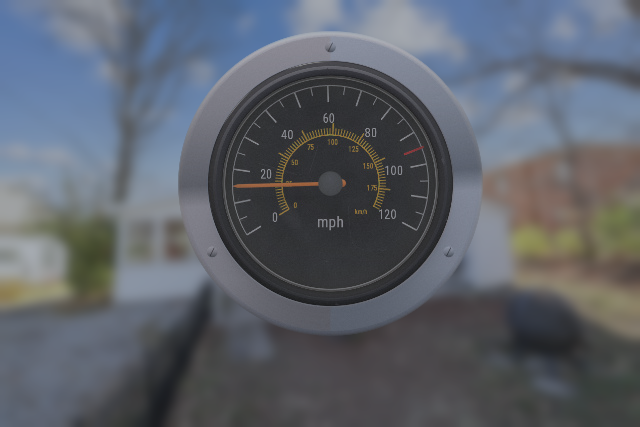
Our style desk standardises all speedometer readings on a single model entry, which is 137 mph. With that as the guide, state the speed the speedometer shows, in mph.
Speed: 15 mph
